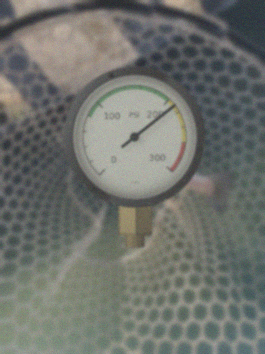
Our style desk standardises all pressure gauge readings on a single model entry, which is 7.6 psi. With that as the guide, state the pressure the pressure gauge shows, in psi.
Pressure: 210 psi
